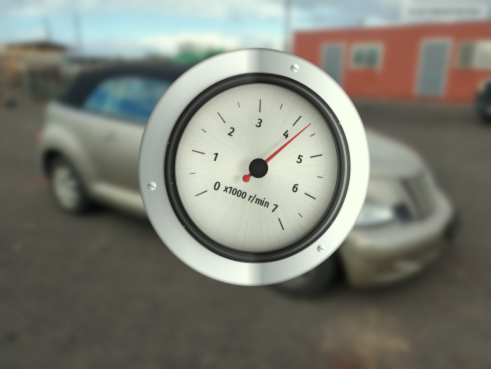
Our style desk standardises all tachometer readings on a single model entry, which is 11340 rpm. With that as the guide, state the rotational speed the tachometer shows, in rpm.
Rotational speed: 4250 rpm
